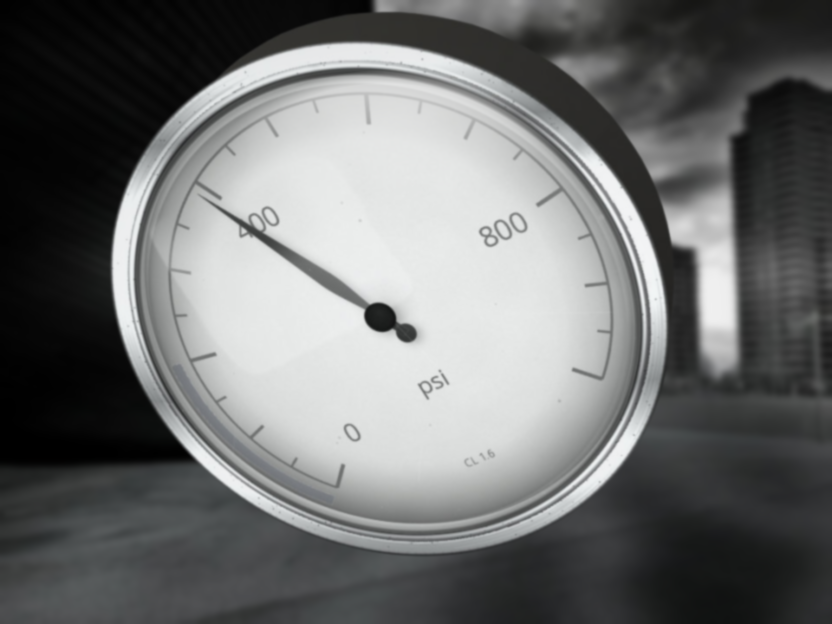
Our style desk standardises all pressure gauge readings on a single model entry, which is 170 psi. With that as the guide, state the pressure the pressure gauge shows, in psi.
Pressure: 400 psi
